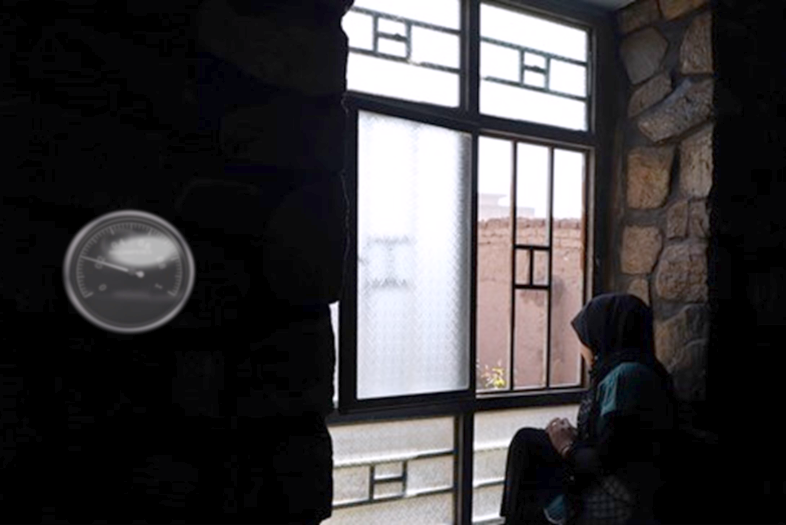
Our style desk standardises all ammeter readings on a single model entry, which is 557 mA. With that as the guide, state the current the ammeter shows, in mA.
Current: 0.2 mA
